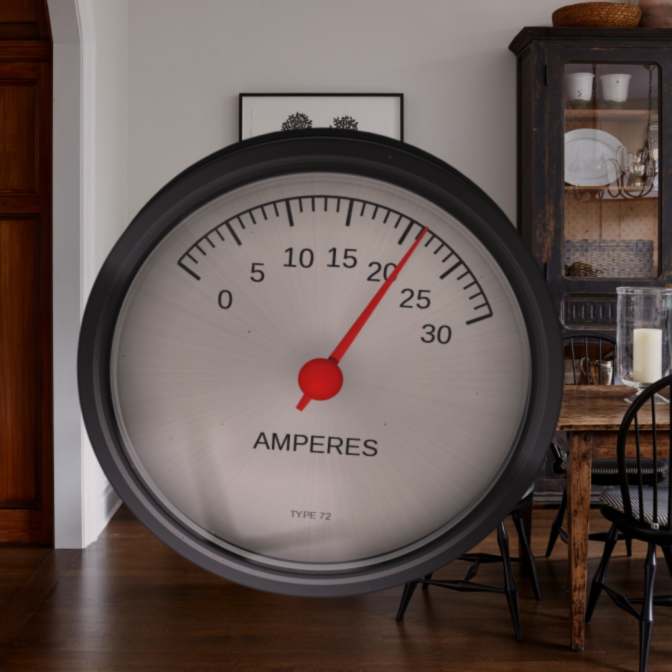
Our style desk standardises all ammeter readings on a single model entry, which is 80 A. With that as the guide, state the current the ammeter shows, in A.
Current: 21 A
